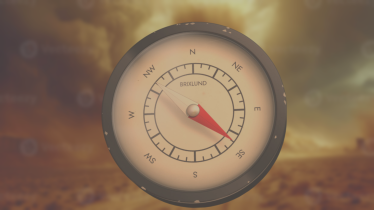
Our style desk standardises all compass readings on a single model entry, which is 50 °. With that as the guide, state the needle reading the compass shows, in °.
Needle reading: 130 °
